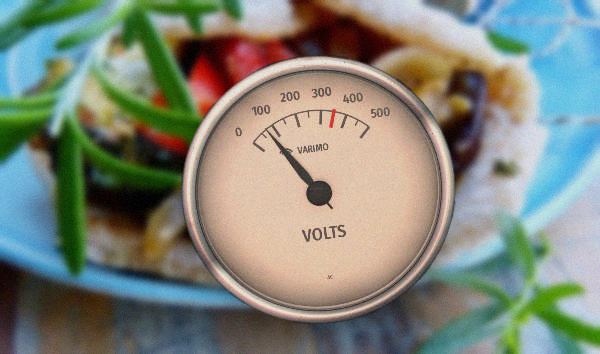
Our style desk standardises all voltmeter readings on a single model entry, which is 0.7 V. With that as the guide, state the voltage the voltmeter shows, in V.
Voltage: 75 V
